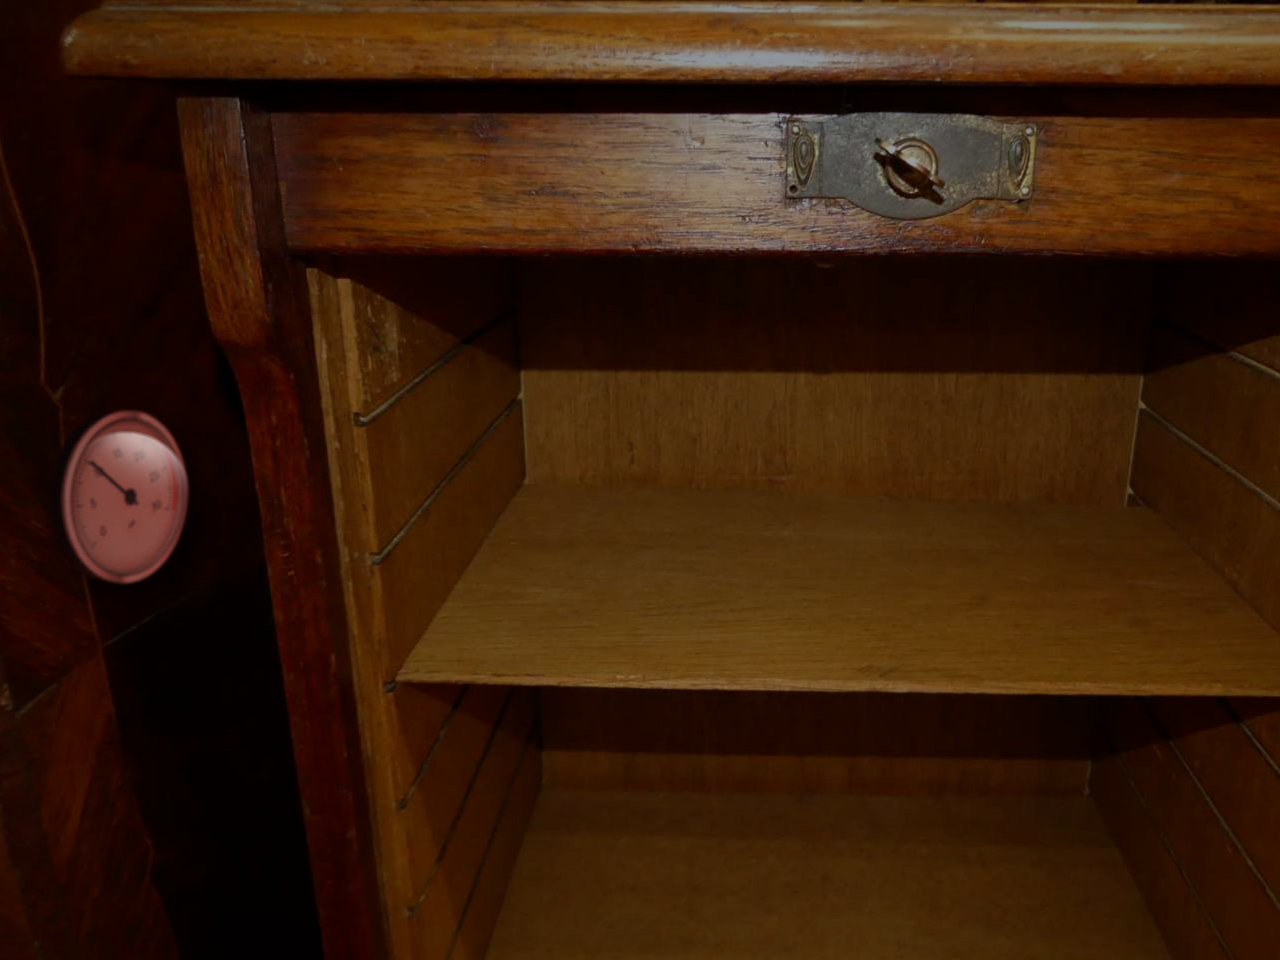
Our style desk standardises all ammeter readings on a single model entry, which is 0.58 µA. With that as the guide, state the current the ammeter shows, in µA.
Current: 10 µA
